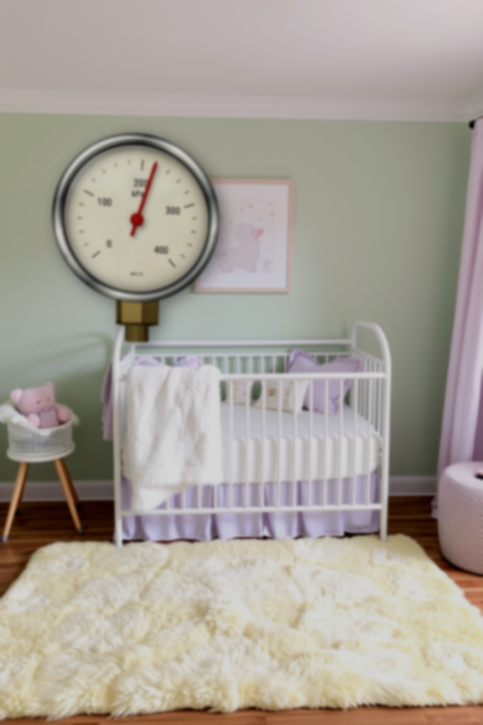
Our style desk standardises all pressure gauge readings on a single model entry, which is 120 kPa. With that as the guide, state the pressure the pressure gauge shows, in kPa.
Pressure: 220 kPa
